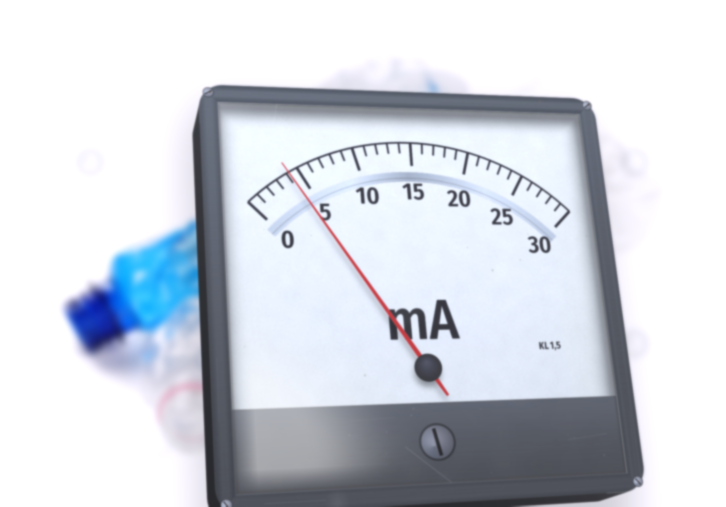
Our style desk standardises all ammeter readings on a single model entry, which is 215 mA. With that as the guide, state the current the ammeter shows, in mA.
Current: 4 mA
